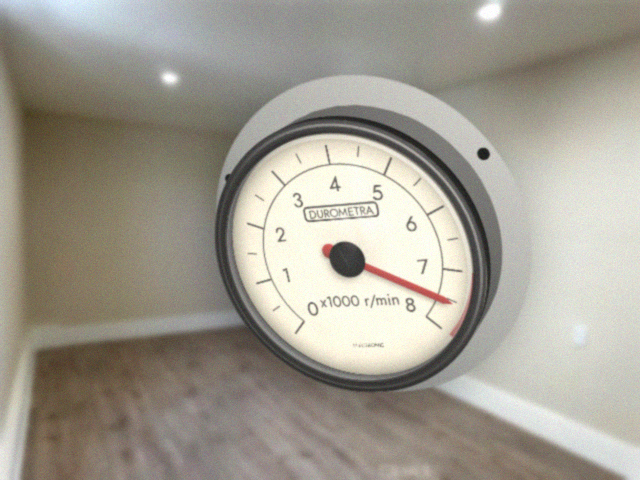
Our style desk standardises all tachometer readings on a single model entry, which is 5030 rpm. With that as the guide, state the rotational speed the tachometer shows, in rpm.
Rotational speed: 7500 rpm
